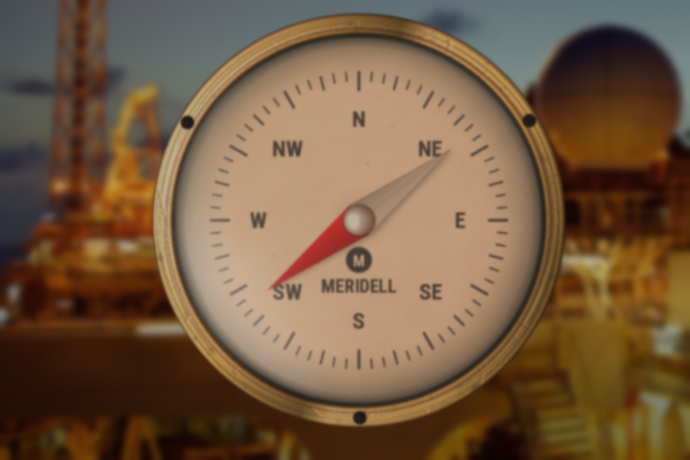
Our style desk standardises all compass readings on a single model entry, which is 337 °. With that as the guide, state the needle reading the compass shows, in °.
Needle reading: 232.5 °
